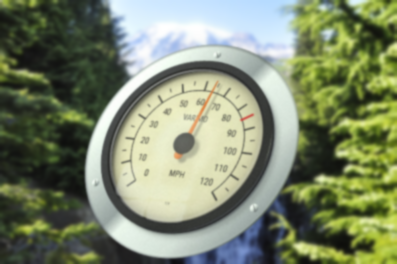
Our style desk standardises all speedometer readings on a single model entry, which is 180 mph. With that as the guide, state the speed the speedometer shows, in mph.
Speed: 65 mph
